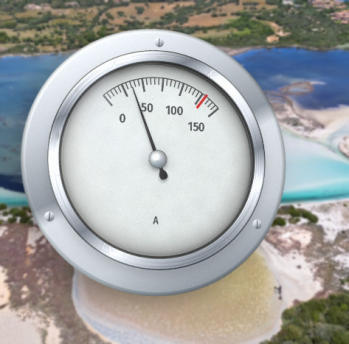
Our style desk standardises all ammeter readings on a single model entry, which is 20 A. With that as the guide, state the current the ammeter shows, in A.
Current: 35 A
